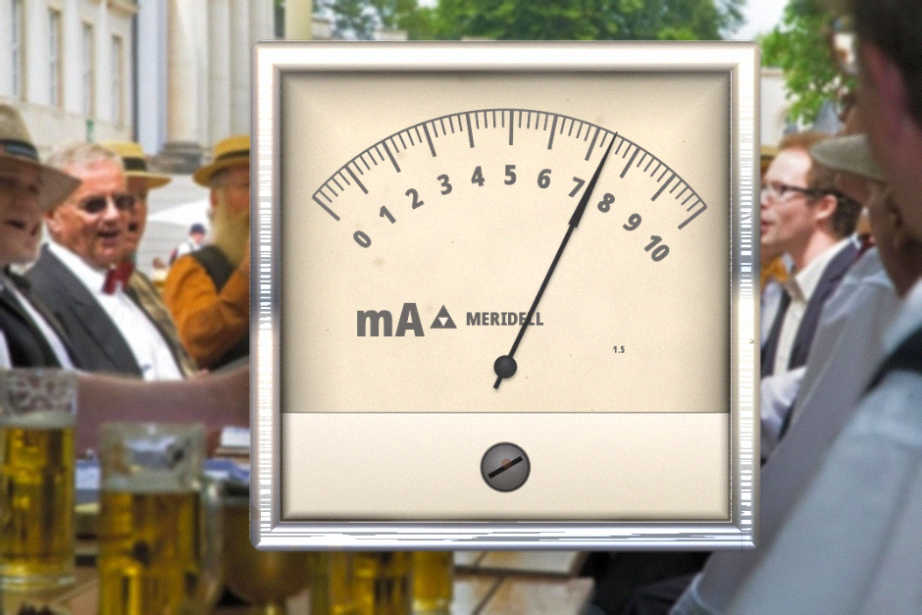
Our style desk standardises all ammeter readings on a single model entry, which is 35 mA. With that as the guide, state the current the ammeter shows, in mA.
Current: 7.4 mA
